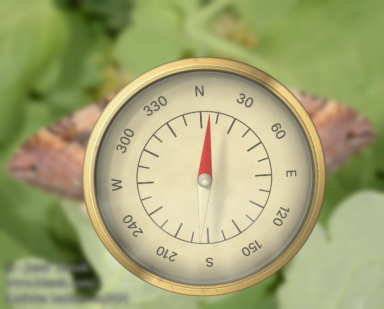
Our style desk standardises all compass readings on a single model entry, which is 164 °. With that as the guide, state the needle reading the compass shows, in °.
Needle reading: 7.5 °
